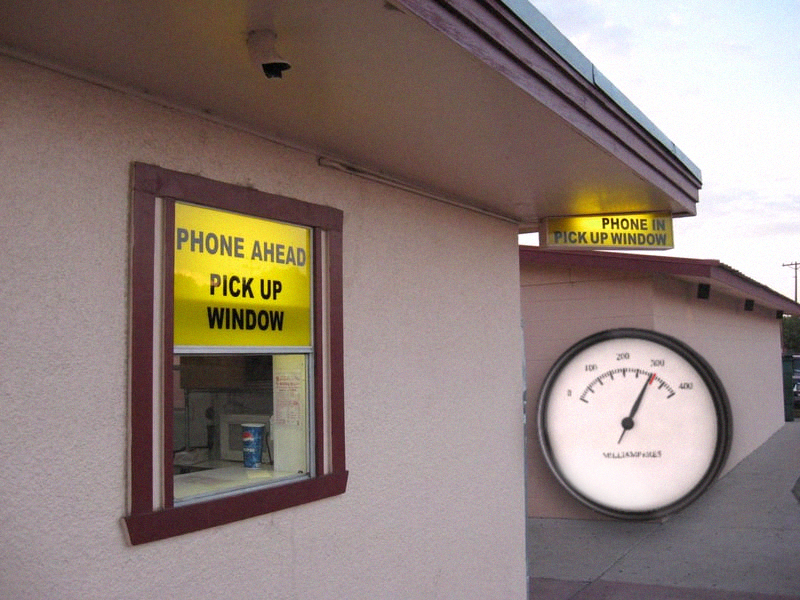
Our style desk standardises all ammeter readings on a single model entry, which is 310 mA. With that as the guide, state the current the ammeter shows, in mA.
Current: 300 mA
